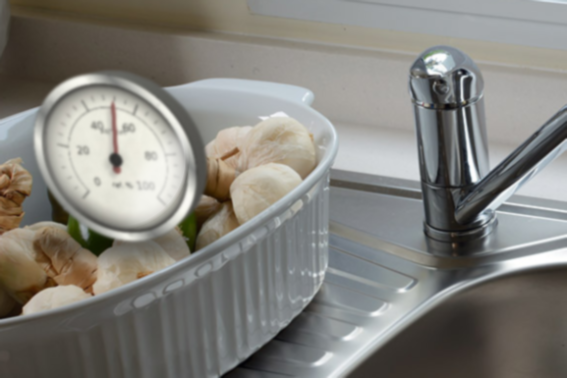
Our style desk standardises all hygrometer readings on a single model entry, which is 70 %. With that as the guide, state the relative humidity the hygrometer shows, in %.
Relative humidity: 52 %
